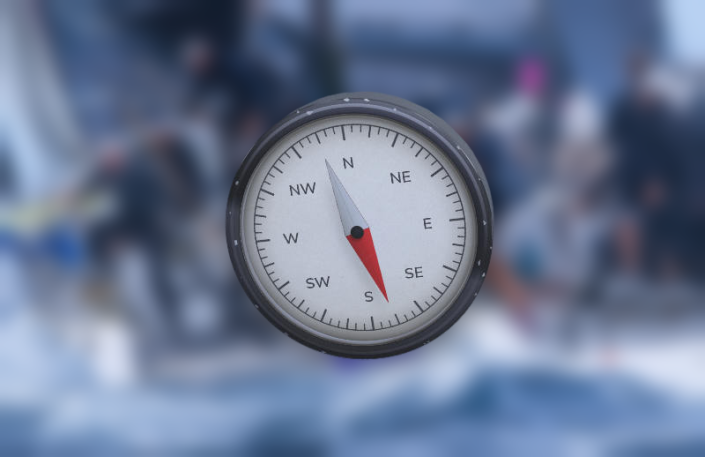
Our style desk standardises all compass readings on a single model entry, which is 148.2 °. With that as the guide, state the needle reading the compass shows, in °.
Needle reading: 165 °
